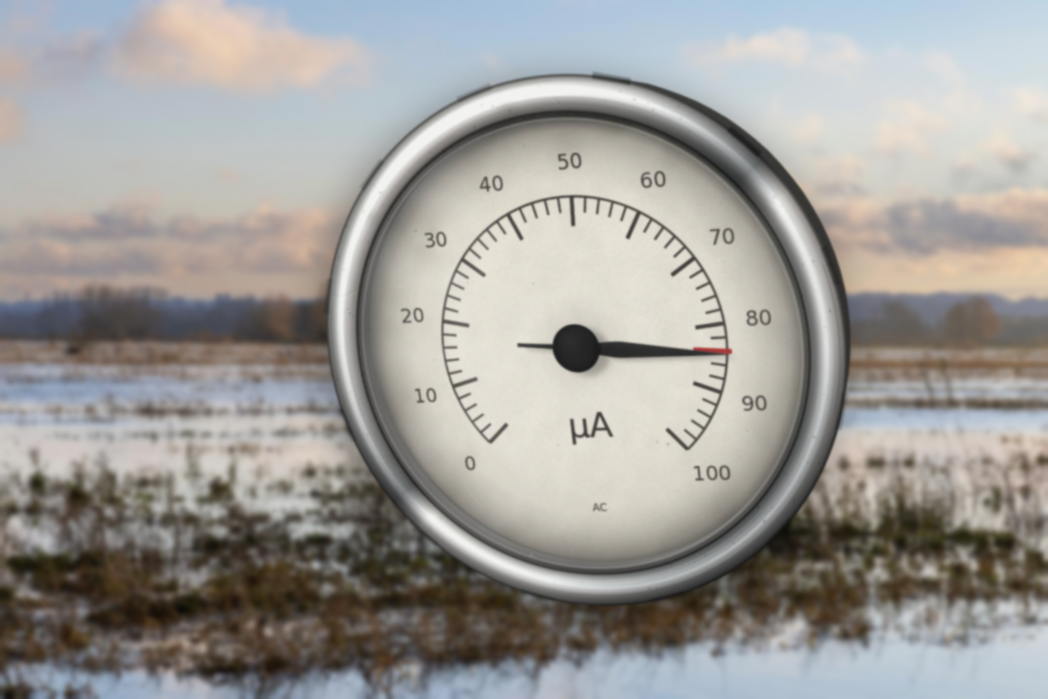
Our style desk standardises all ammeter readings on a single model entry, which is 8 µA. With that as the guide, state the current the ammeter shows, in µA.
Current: 84 µA
